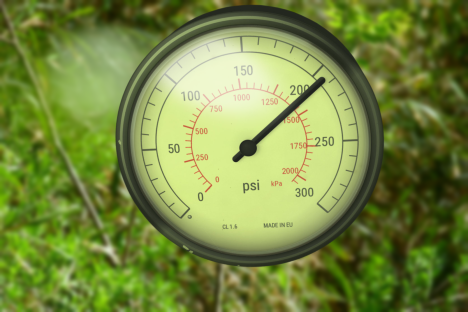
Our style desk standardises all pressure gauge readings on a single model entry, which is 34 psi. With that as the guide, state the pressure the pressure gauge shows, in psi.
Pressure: 205 psi
